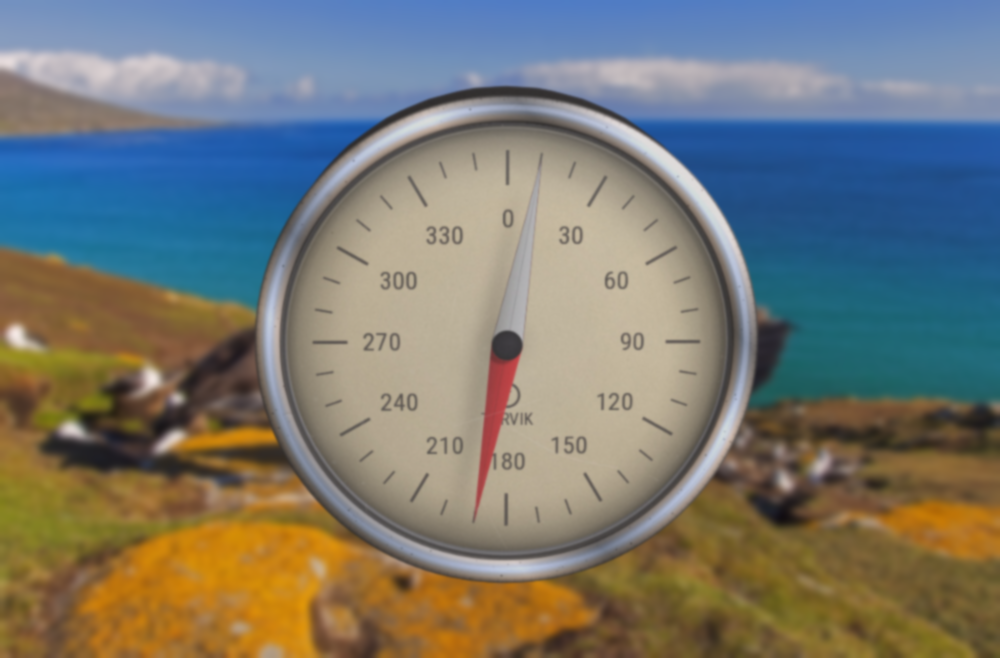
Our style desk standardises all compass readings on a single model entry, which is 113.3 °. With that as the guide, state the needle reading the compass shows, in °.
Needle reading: 190 °
